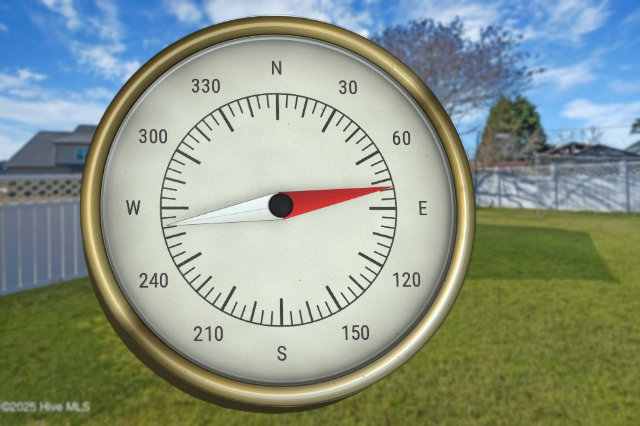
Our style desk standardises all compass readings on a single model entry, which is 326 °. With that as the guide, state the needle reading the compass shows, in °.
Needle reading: 80 °
